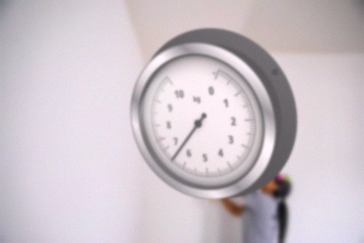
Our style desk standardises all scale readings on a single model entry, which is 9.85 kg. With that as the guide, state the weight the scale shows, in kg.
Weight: 6.5 kg
